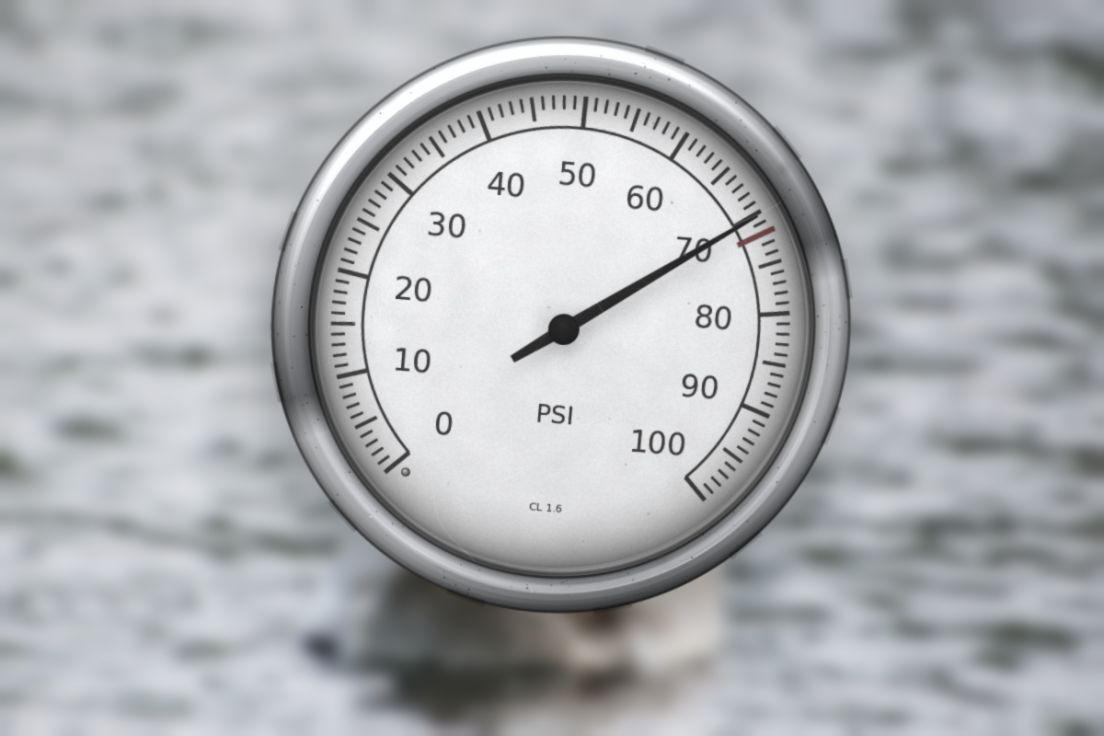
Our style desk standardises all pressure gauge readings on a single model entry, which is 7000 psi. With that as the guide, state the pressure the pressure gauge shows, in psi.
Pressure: 70 psi
